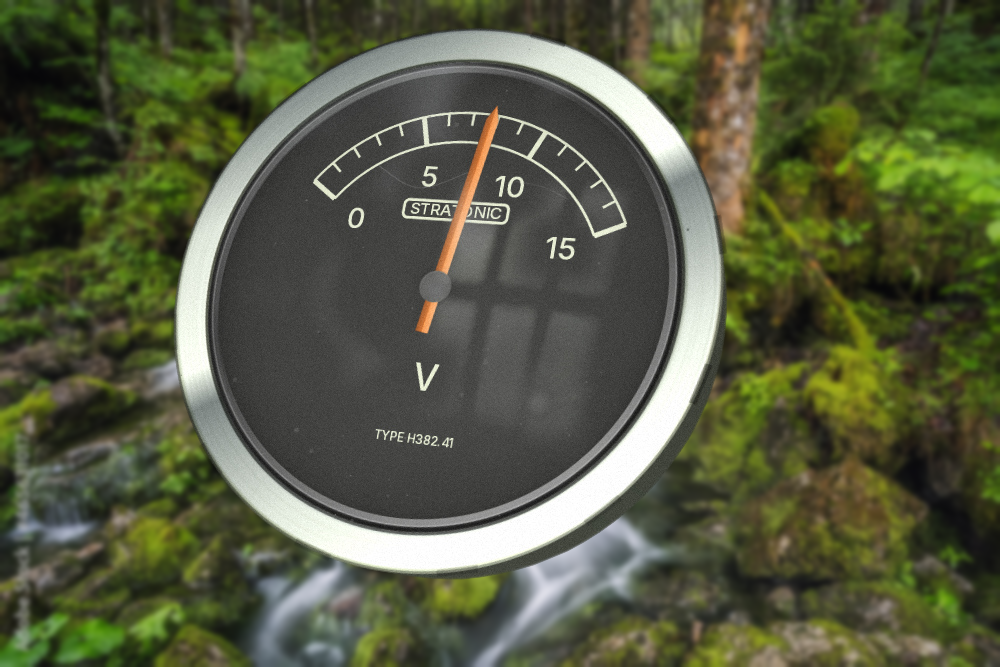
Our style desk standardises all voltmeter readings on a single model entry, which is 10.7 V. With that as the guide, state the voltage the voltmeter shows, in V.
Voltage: 8 V
